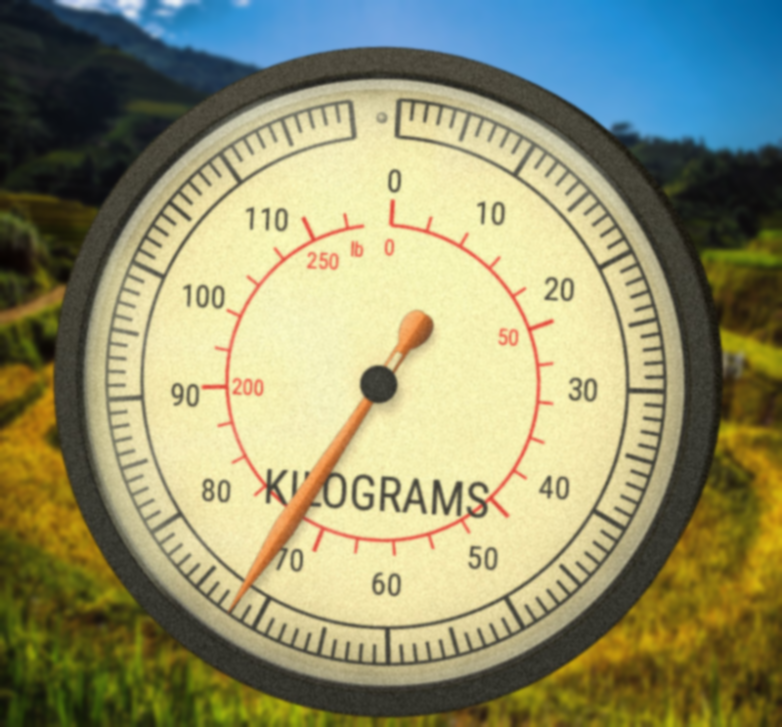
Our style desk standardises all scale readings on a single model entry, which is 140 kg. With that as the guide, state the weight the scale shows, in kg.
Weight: 72 kg
